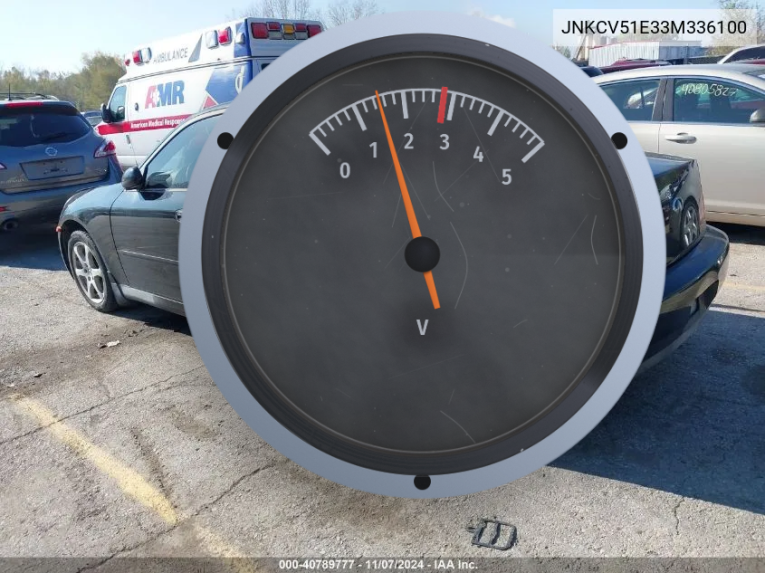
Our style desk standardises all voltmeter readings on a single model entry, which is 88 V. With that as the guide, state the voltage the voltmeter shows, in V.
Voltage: 1.5 V
